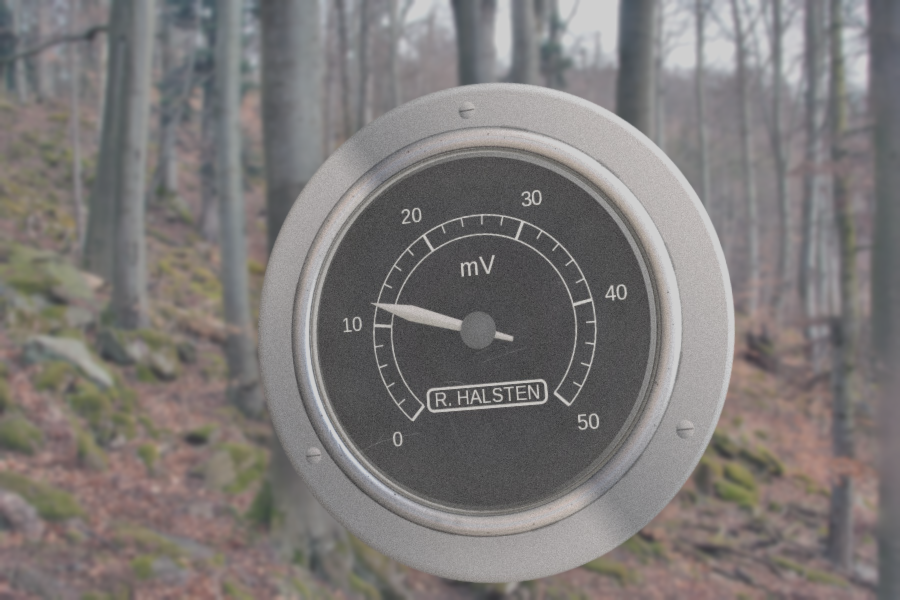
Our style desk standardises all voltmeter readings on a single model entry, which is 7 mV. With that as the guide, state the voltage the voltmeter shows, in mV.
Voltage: 12 mV
